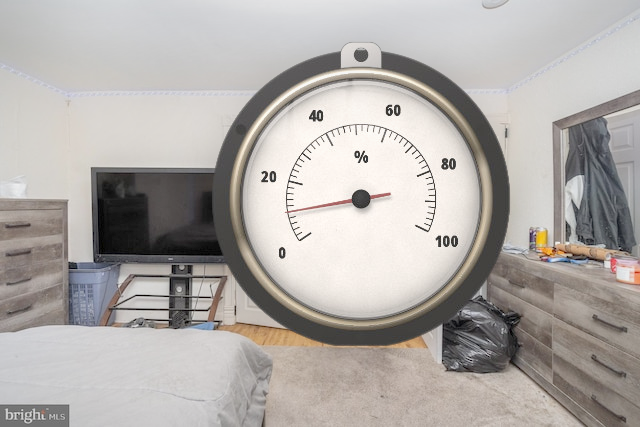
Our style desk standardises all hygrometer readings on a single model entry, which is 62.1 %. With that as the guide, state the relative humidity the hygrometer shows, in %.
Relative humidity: 10 %
